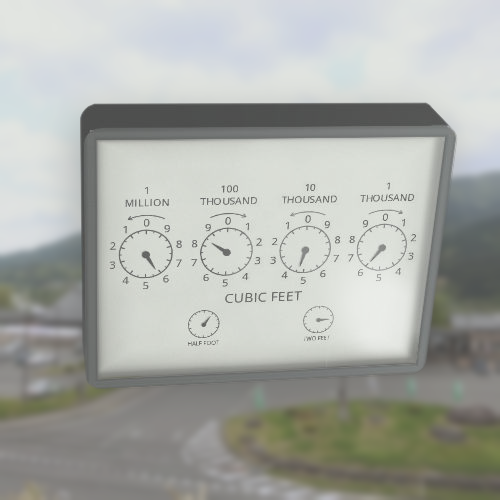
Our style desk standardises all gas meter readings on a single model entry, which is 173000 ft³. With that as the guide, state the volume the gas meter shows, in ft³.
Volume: 584600 ft³
